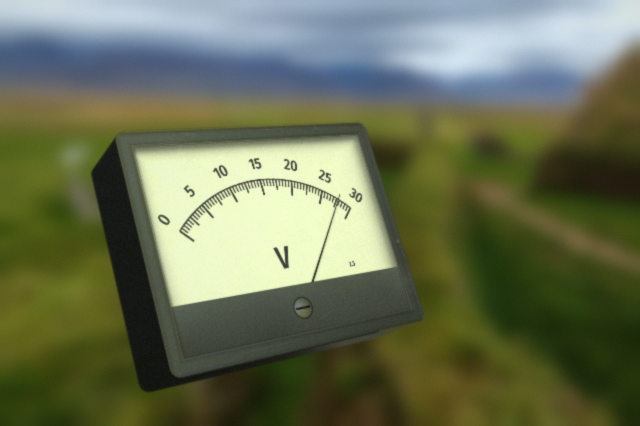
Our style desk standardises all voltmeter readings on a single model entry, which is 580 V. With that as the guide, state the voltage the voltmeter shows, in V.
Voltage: 27.5 V
